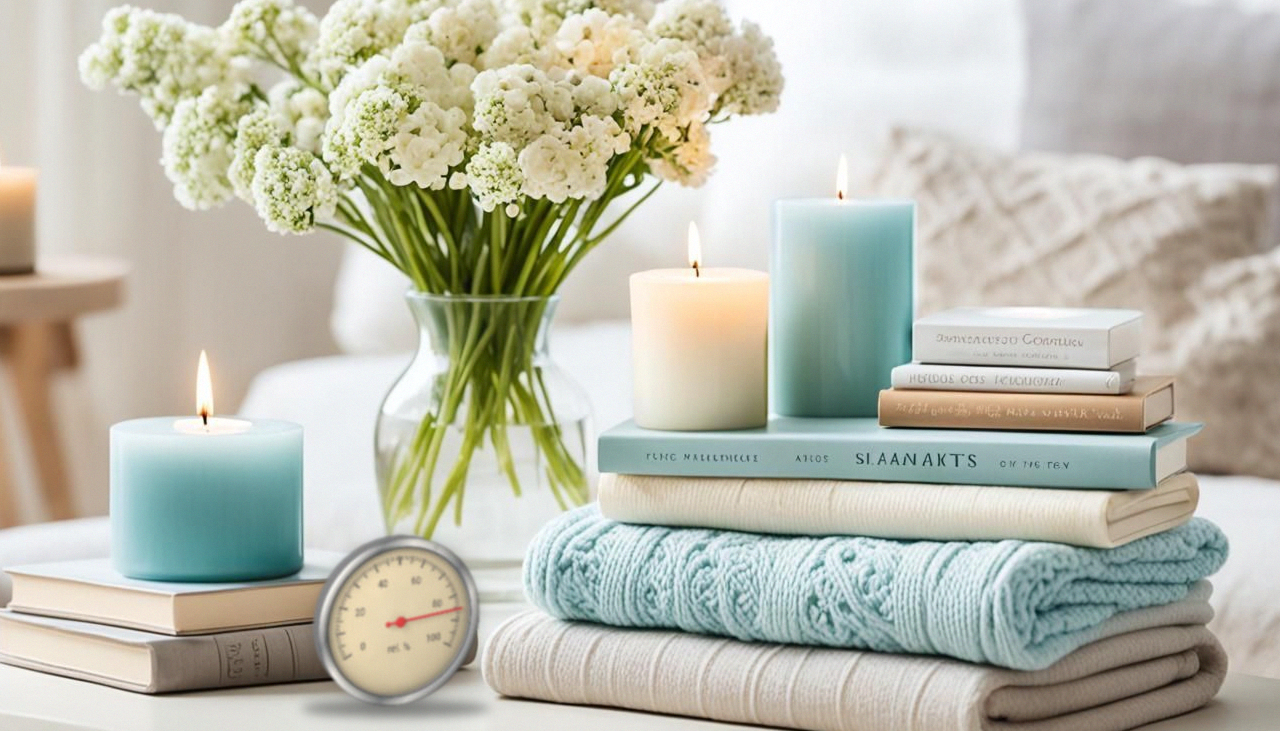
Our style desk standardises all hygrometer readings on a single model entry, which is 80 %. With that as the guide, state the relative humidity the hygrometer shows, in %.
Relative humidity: 85 %
